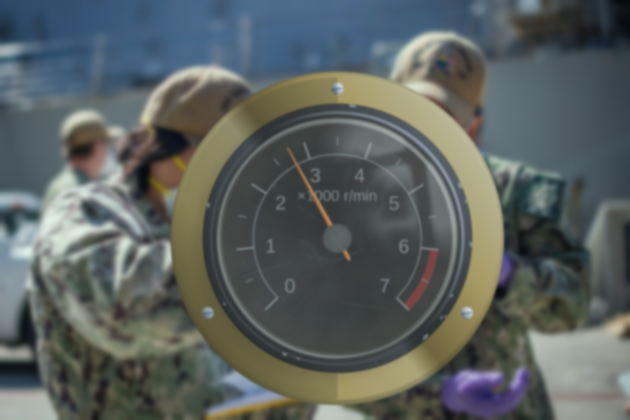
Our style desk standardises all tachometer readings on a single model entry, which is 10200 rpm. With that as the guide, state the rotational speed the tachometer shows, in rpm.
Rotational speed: 2750 rpm
